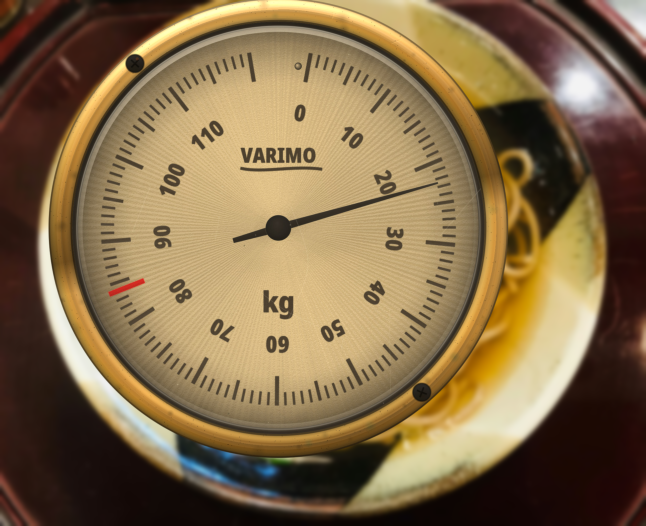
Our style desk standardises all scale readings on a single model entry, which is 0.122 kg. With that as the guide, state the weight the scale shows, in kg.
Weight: 22.5 kg
